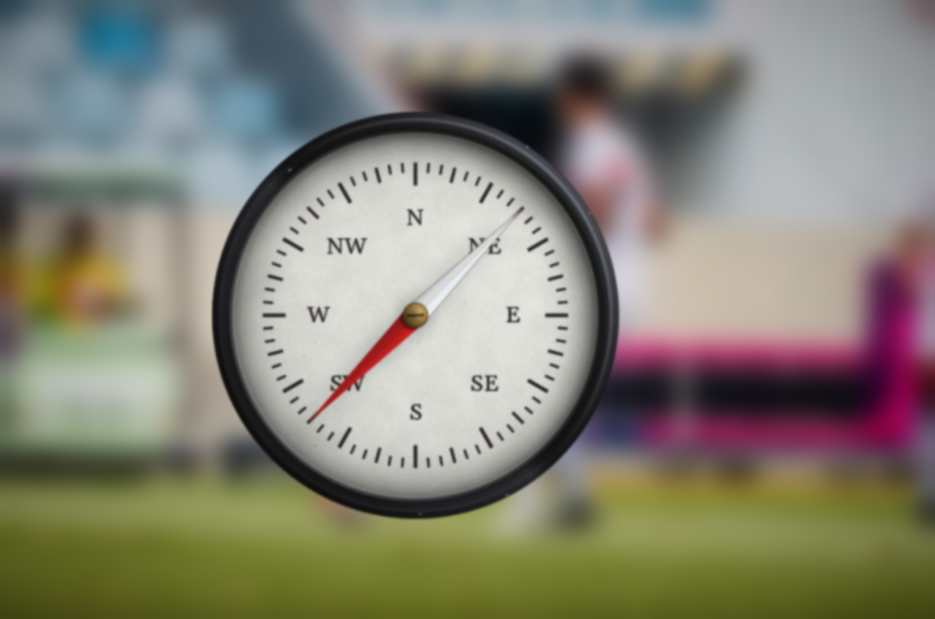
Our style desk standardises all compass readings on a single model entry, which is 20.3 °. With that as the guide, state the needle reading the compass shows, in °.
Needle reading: 225 °
